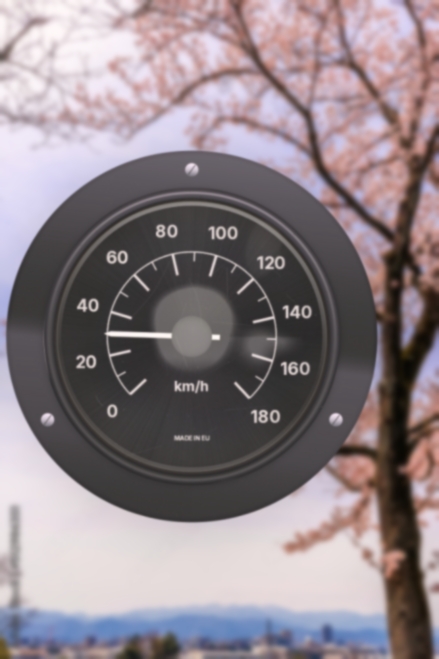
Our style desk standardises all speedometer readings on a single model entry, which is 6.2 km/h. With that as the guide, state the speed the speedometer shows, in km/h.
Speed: 30 km/h
